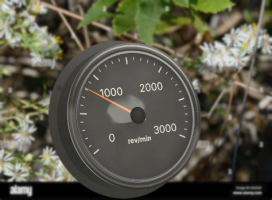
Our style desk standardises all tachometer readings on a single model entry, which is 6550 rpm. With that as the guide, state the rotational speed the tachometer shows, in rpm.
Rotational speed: 800 rpm
